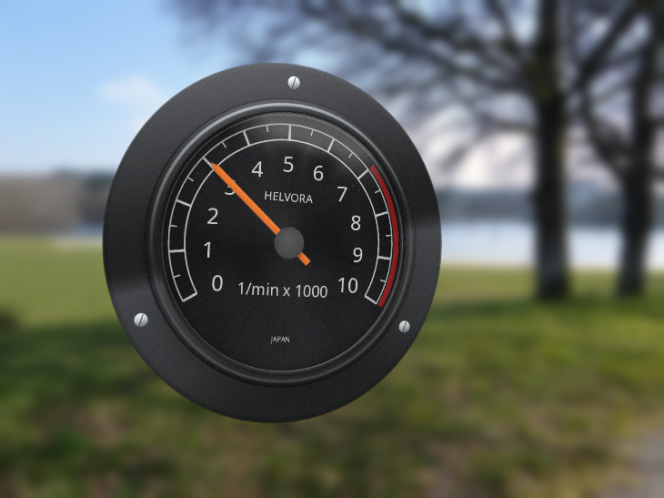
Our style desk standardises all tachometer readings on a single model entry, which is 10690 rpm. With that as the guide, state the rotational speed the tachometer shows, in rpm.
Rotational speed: 3000 rpm
